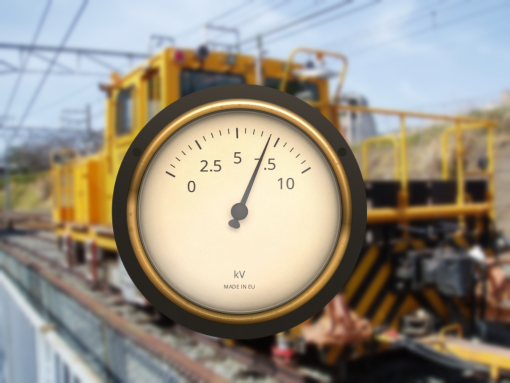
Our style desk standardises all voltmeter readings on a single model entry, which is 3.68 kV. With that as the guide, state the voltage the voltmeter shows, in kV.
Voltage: 7 kV
